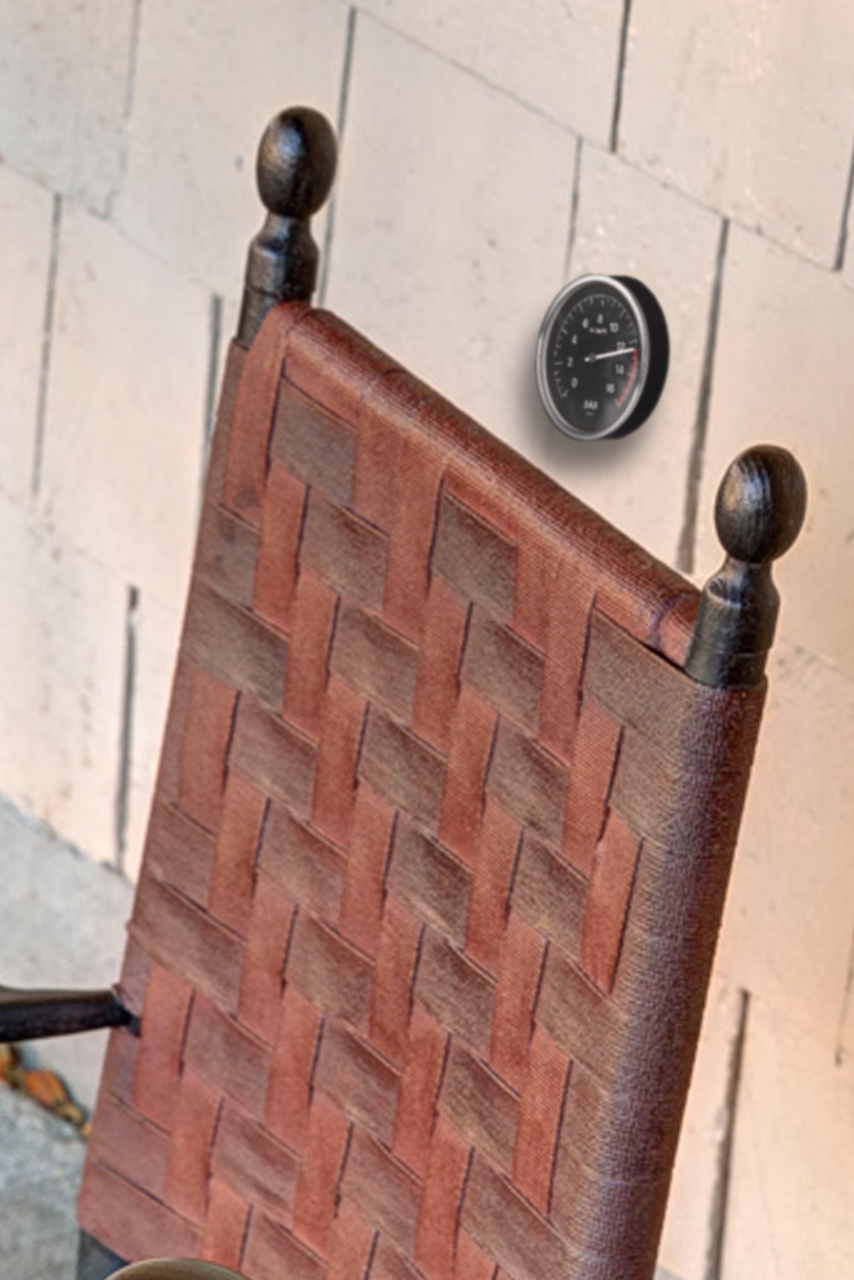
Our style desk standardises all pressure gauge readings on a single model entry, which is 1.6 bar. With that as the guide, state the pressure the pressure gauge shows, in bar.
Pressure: 12.5 bar
